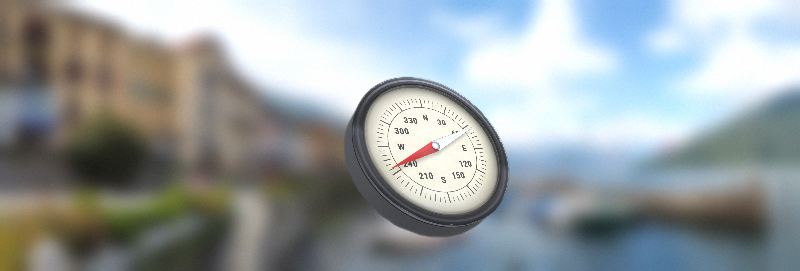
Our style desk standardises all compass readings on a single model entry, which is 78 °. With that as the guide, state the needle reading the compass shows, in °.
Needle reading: 245 °
